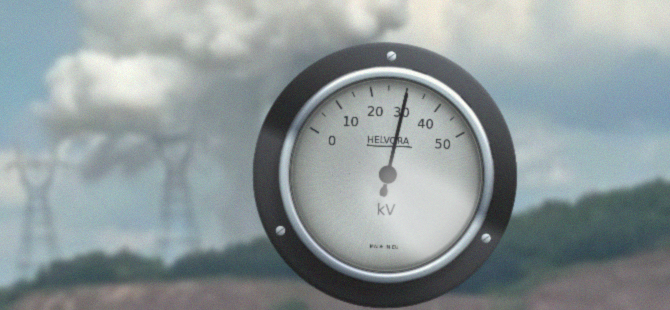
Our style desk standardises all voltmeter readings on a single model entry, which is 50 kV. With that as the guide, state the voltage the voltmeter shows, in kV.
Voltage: 30 kV
